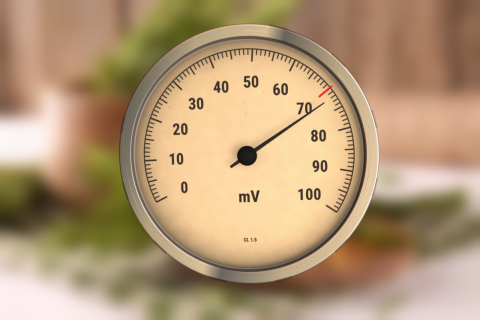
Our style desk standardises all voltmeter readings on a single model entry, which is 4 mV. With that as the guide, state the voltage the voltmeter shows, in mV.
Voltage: 72 mV
